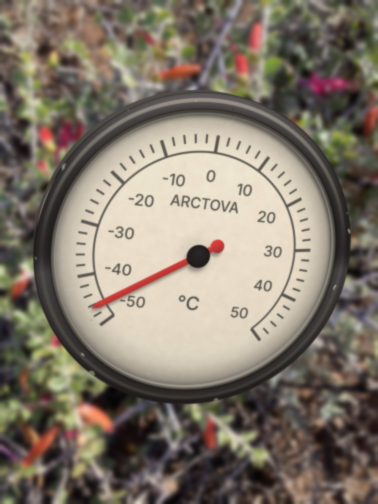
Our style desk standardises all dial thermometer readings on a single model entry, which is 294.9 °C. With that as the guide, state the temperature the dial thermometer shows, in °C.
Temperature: -46 °C
